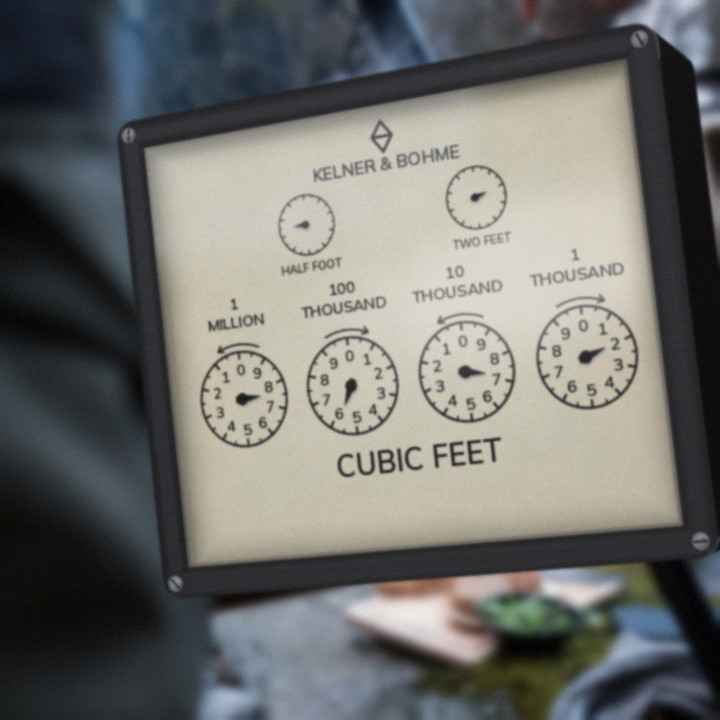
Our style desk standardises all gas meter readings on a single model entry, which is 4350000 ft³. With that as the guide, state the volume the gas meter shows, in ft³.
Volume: 757200 ft³
